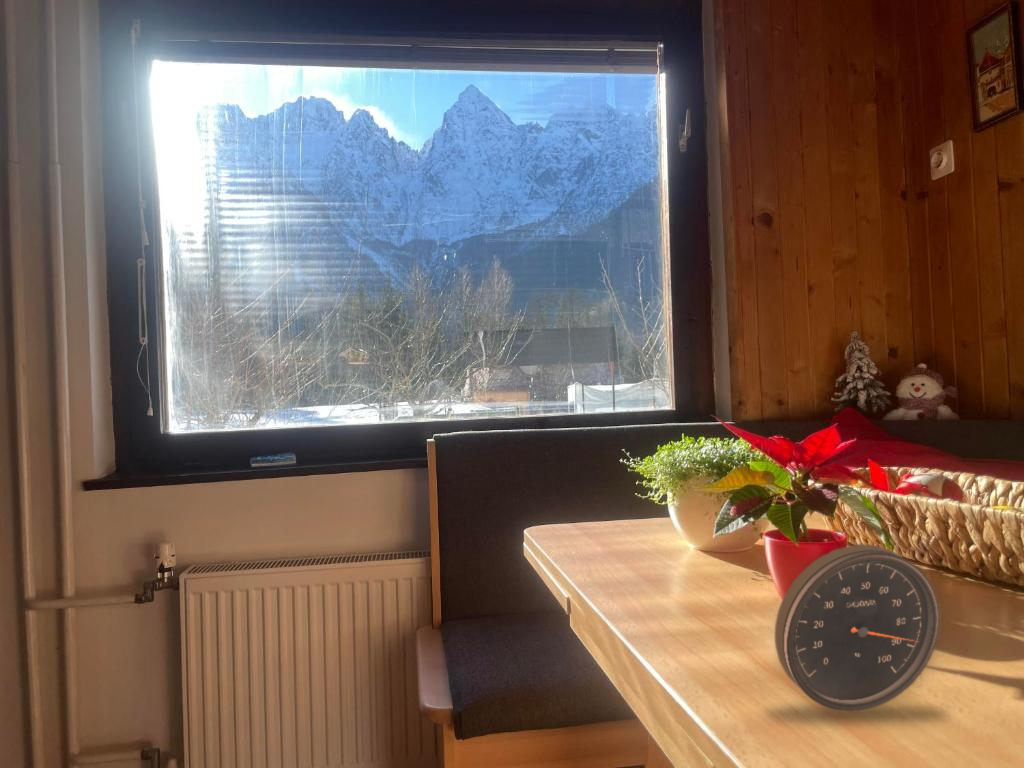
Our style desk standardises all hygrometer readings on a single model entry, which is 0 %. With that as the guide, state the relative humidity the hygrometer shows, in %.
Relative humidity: 87.5 %
